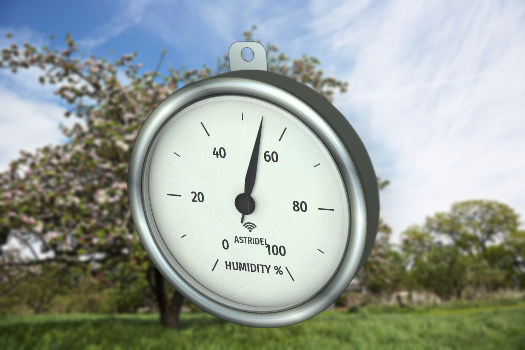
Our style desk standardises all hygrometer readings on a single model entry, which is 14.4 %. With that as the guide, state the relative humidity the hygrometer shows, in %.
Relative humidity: 55 %
